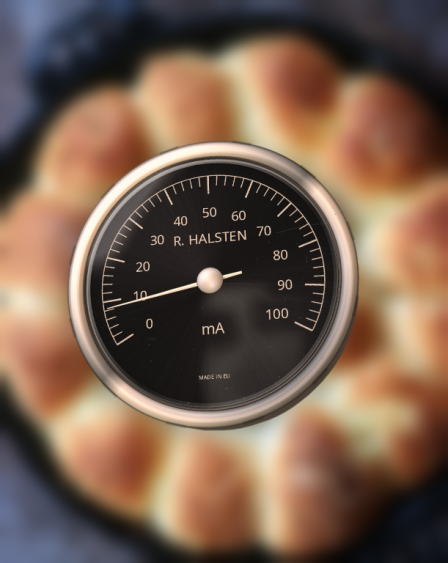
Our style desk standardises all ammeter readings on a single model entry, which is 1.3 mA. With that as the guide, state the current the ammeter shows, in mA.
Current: 8 mA
